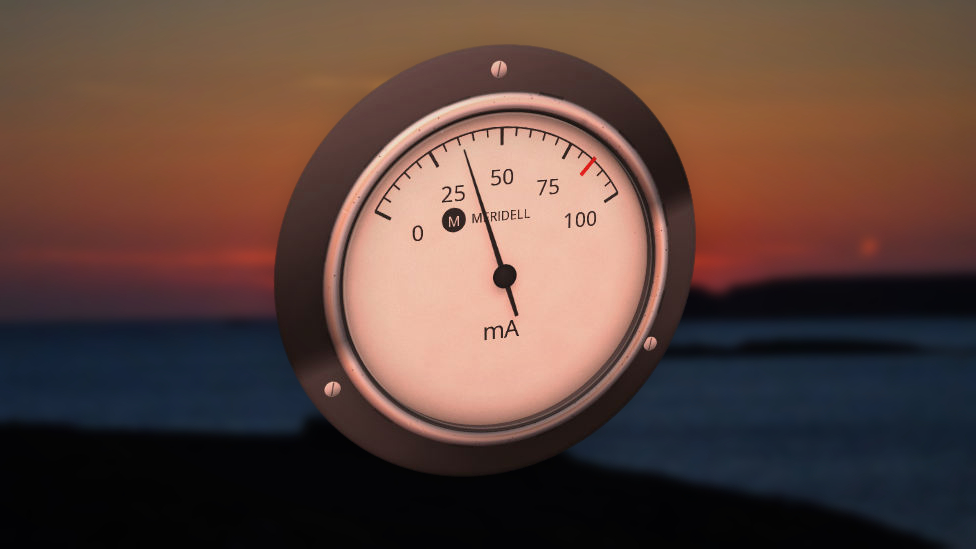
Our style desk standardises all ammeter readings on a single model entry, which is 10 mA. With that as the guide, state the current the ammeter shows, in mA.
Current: 35 mA
